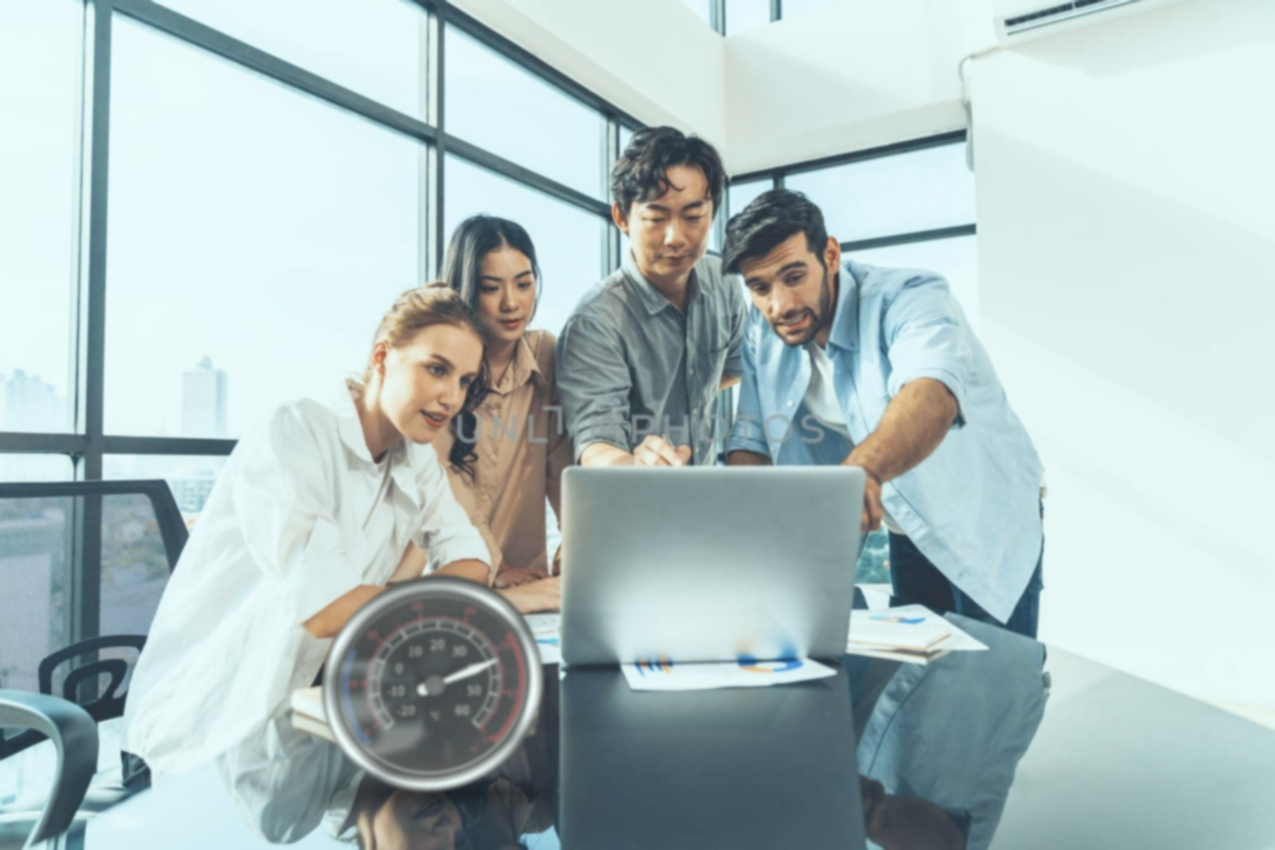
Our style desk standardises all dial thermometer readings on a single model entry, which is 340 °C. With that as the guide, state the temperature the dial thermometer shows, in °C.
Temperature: 40 °C
